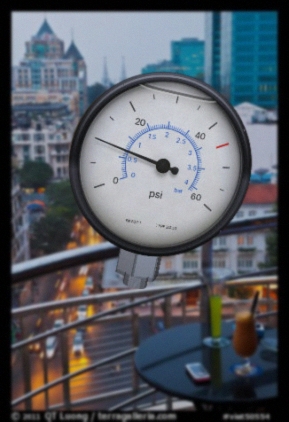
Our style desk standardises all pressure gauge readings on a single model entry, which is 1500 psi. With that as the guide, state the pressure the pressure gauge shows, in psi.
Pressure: 10 psi
